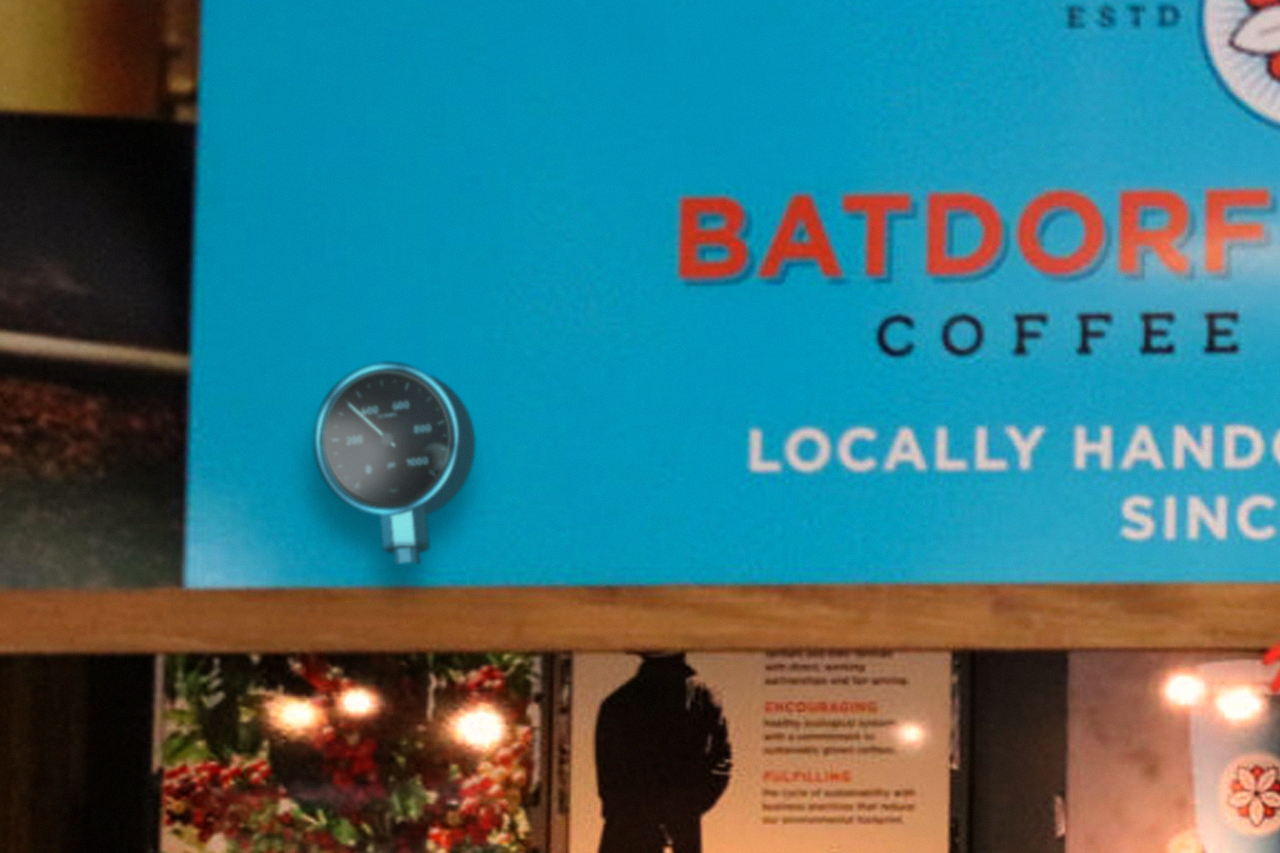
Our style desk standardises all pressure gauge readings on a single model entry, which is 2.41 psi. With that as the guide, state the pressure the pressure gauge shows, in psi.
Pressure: 350 psi
